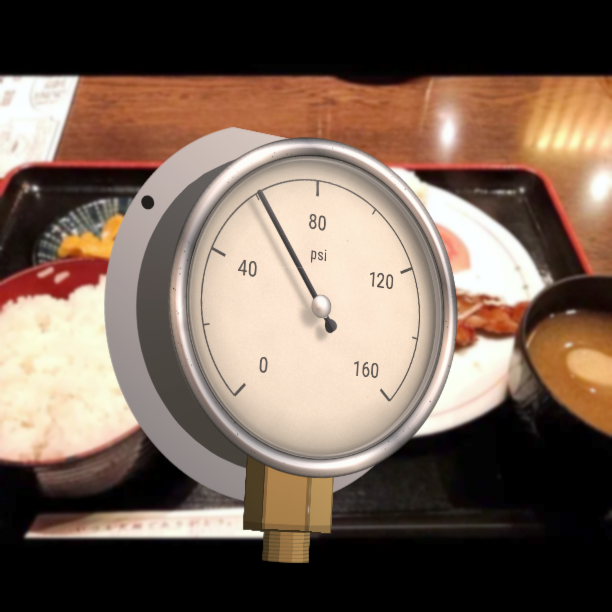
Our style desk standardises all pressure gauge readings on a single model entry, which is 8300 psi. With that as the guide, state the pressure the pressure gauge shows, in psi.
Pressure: 60 psi
